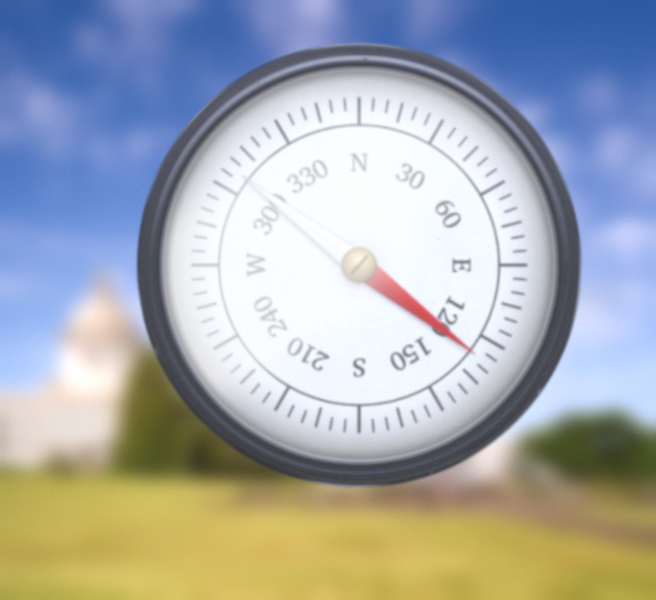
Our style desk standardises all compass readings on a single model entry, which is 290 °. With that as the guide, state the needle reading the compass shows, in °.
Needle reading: 127.5 °
